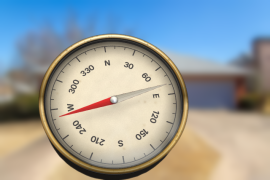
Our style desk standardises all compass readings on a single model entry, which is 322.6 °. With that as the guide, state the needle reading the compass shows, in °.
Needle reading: 260 °
